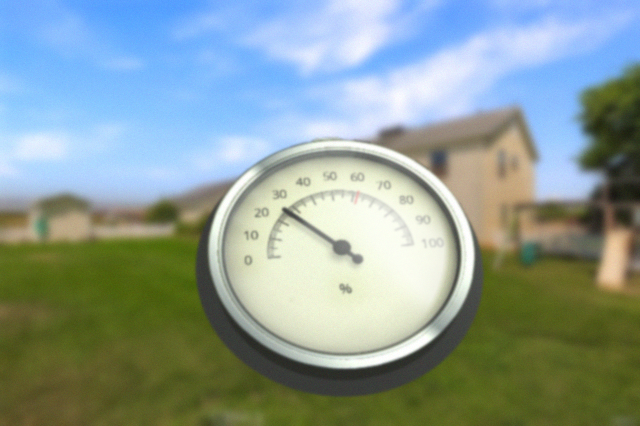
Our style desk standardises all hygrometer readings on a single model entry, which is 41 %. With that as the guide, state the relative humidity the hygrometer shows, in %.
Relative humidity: 25 %
